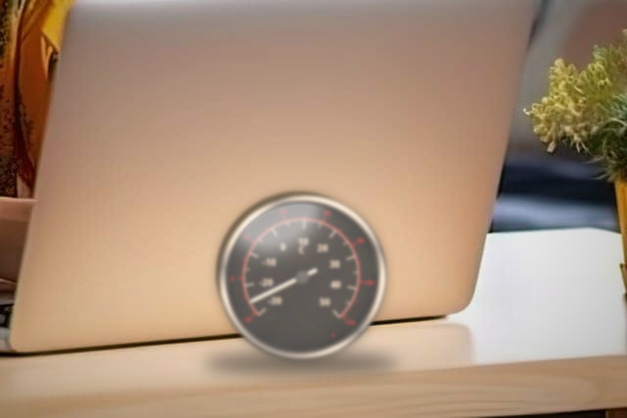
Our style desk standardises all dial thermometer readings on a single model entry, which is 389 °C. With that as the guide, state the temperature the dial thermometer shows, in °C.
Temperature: -25 °C
